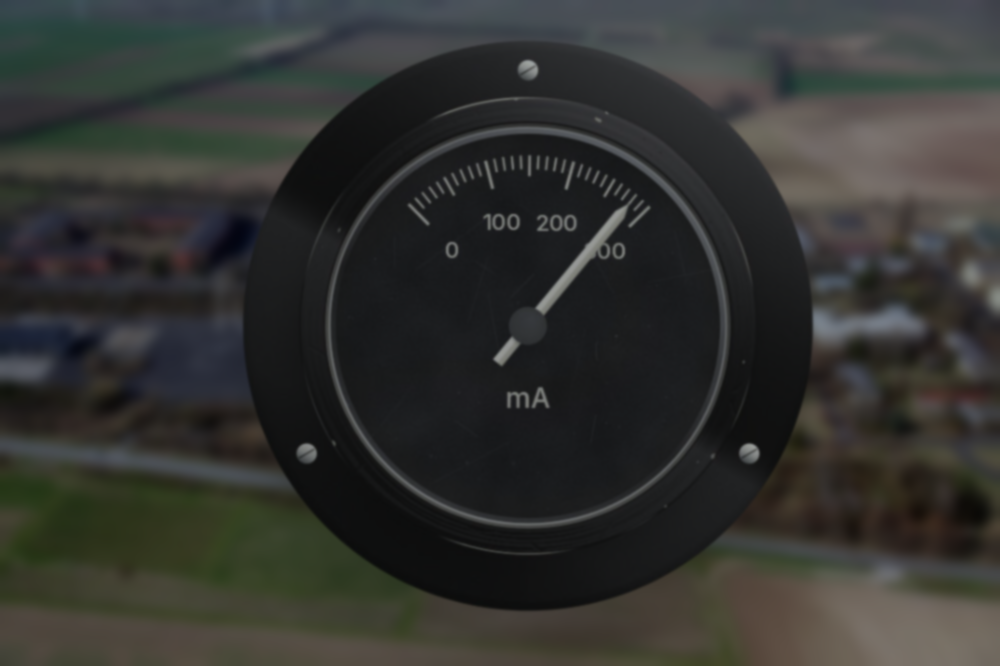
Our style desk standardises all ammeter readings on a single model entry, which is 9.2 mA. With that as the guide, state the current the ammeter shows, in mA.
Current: 280 mA
